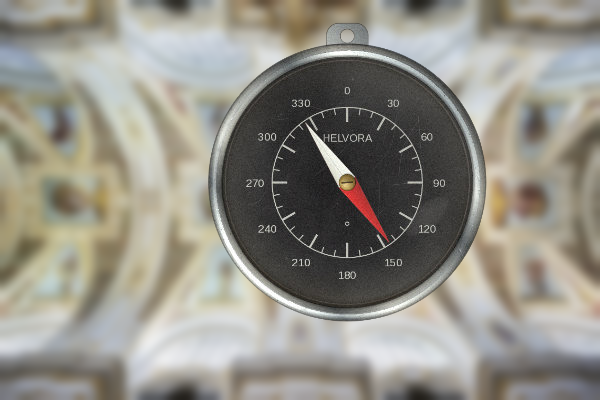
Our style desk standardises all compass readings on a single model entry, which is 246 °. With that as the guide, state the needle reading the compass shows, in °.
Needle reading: 145 °
